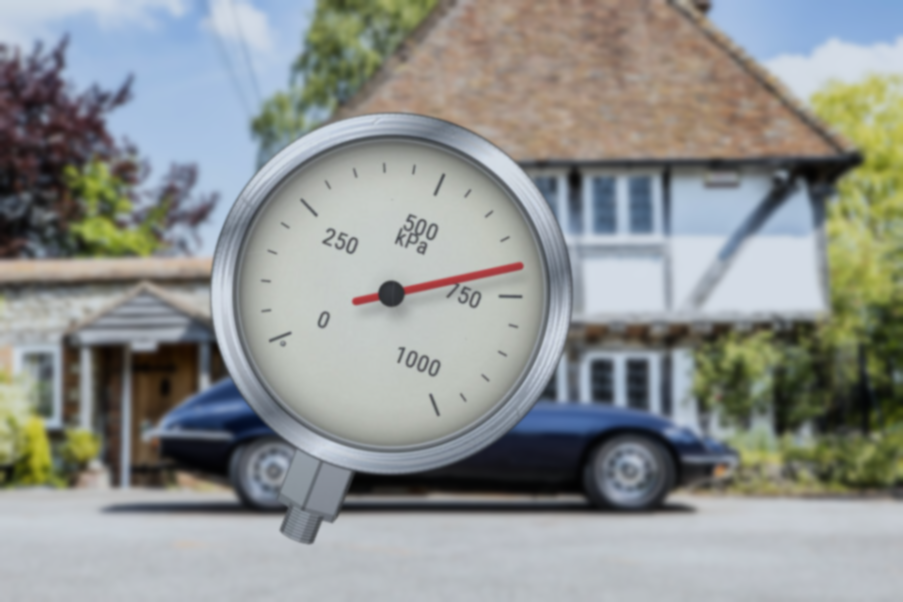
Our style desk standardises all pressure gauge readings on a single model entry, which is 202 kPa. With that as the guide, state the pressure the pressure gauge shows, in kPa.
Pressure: 700 kPa
